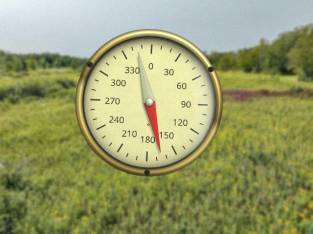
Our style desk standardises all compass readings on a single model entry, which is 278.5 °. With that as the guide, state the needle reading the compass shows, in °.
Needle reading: 165 °
